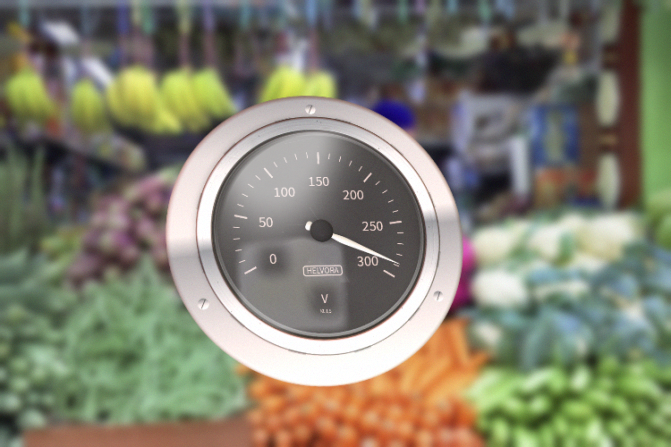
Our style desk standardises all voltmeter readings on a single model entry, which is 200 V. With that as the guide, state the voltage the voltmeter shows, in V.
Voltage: 290 V
